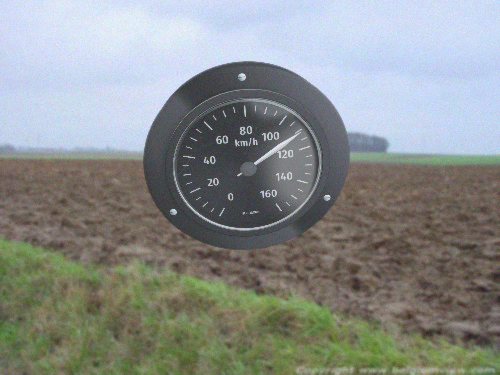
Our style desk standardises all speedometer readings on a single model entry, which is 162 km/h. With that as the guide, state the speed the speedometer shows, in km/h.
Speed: 110 km/h
